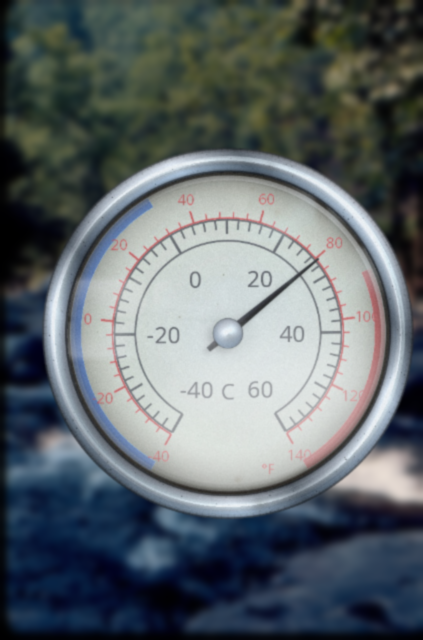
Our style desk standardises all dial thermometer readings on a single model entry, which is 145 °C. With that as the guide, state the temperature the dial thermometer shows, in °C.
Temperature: 27 °C
